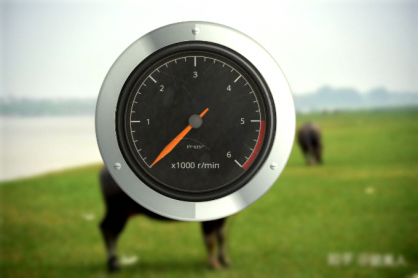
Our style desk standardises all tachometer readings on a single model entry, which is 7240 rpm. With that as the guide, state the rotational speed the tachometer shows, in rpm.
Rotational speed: 0 rpm
